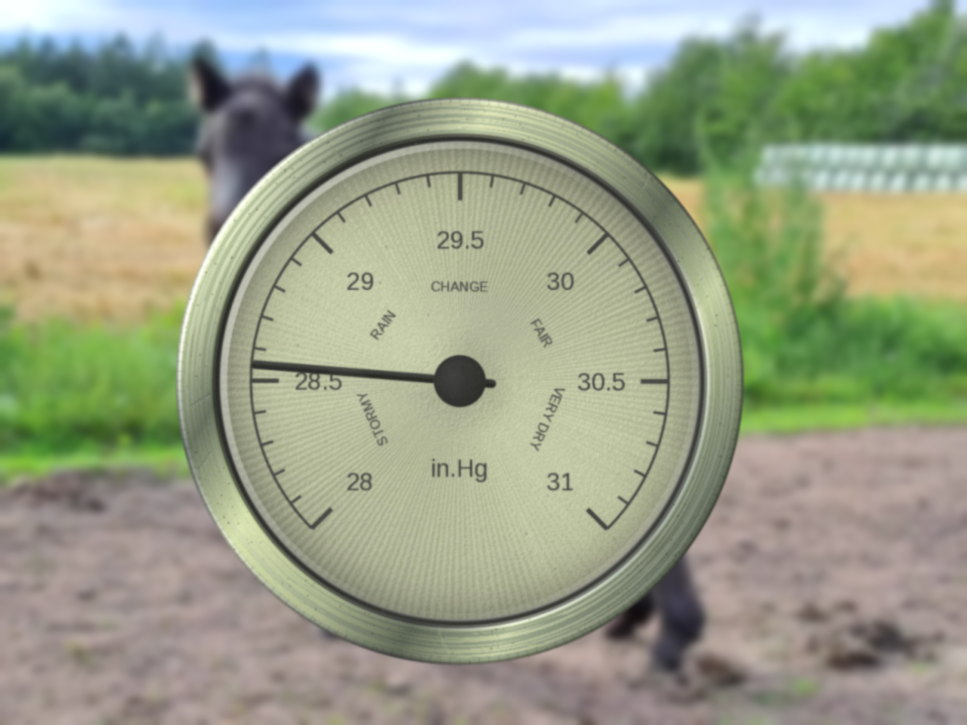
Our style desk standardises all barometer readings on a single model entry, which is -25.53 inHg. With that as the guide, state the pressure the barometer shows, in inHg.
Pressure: 28.55 inHg
